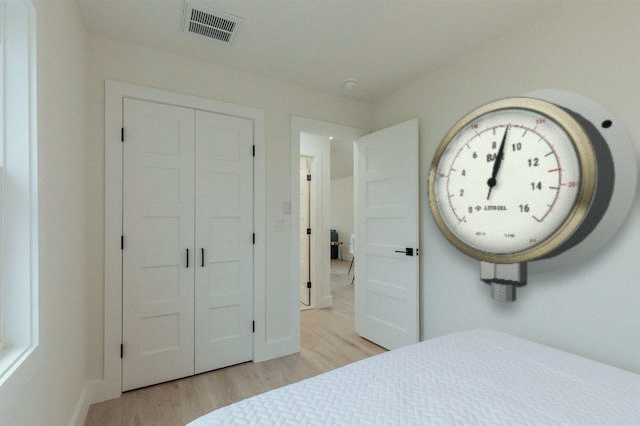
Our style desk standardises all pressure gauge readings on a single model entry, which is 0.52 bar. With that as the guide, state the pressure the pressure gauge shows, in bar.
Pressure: 9 bar
